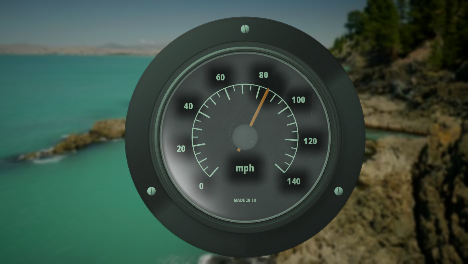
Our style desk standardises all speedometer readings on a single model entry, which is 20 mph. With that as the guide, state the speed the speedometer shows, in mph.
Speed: 85 mph
